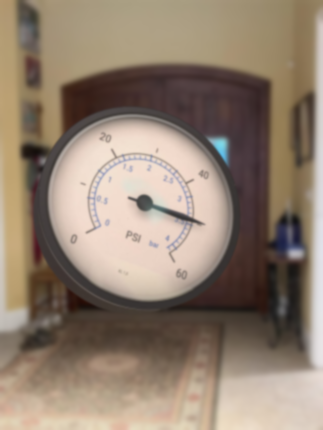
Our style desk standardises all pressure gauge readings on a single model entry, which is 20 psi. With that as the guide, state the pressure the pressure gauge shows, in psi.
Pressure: 50 psi
